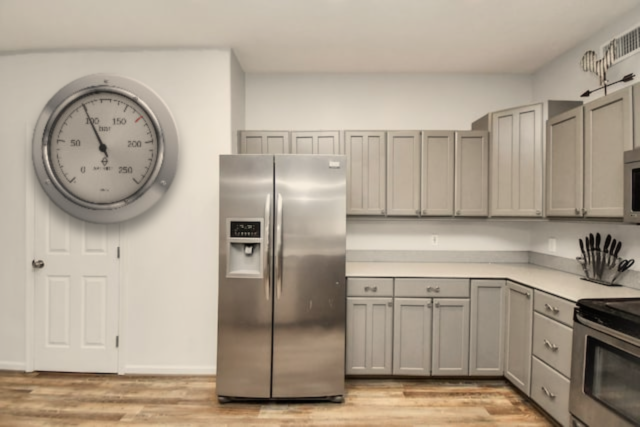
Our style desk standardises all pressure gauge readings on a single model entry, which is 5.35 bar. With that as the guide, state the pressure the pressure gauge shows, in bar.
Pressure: 100 bar
